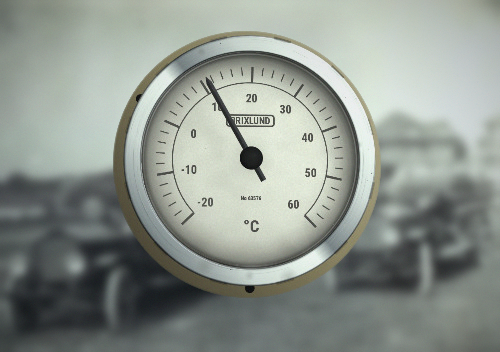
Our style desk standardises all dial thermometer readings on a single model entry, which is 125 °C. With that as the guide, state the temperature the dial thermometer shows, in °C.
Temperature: 11 °C
